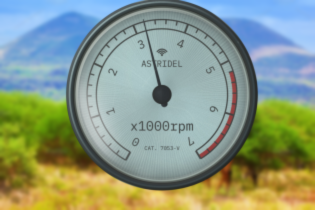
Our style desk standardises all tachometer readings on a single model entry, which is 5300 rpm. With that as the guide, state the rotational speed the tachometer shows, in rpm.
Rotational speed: 3200 rpm
